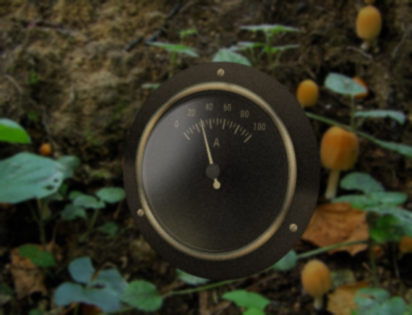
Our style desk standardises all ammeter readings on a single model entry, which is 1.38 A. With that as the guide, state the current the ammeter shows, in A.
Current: 30 A
